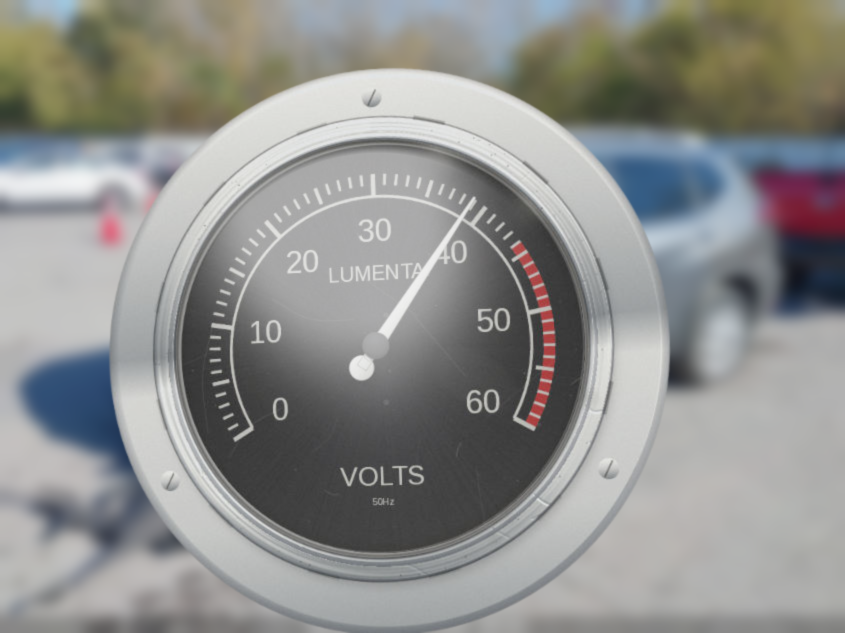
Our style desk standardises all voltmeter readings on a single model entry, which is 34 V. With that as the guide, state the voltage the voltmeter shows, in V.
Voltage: 39 V
